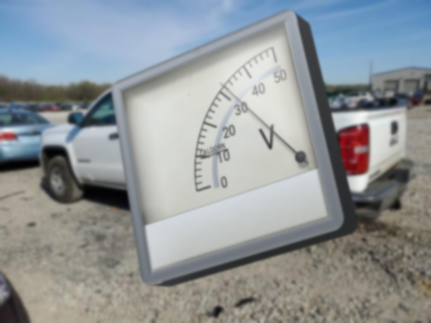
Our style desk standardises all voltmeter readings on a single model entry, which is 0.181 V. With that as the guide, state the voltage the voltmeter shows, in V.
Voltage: 32 V
